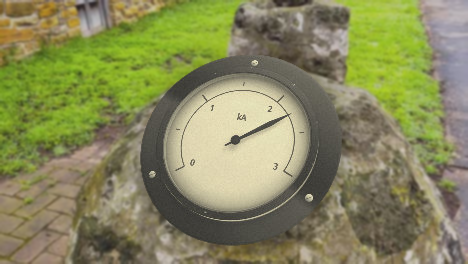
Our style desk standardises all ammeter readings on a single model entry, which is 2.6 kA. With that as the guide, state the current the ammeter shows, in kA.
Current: 2.25 kA
